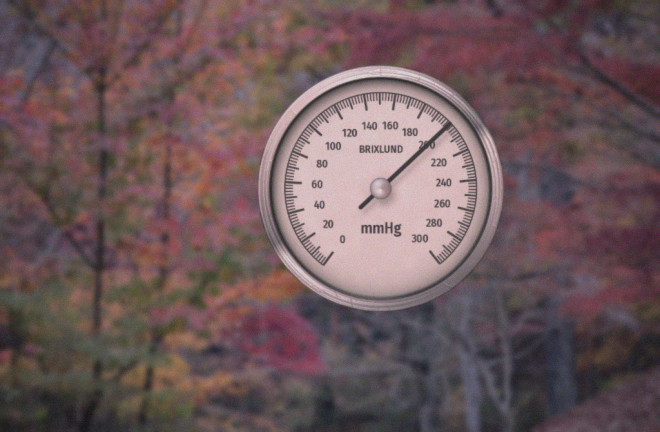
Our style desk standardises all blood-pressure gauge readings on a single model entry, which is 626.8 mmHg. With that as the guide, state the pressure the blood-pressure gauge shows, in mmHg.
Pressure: 200 mmHg
